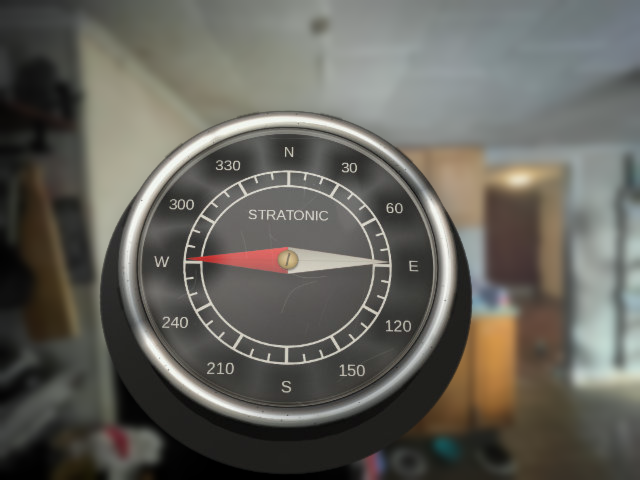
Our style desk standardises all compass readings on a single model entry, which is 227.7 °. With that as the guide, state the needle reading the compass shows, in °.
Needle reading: 270 °
